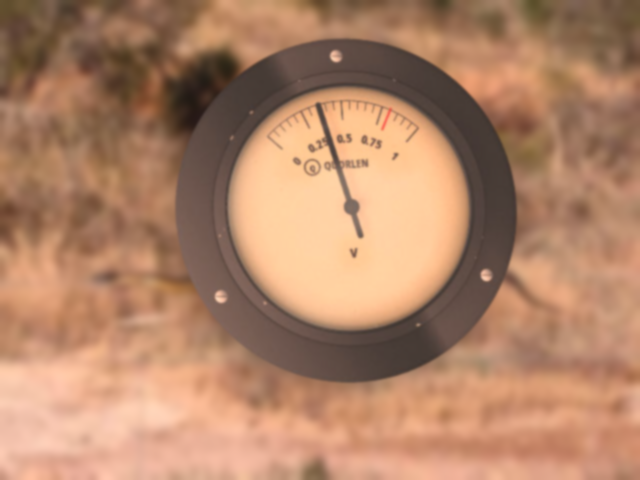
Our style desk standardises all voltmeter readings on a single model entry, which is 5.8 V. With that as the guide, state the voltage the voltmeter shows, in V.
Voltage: 0.35 V
